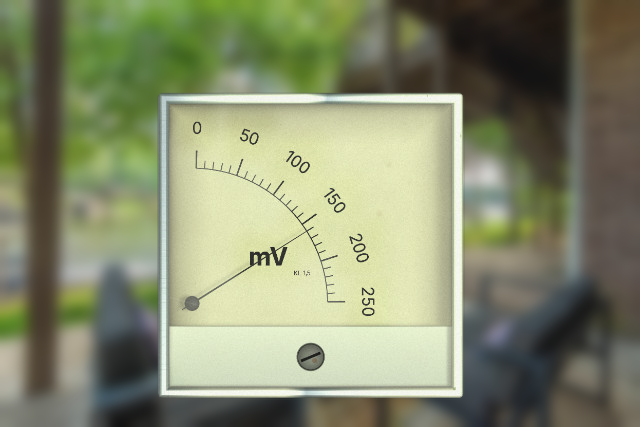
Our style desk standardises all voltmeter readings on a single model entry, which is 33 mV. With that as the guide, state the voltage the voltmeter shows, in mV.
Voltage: 160 mV
